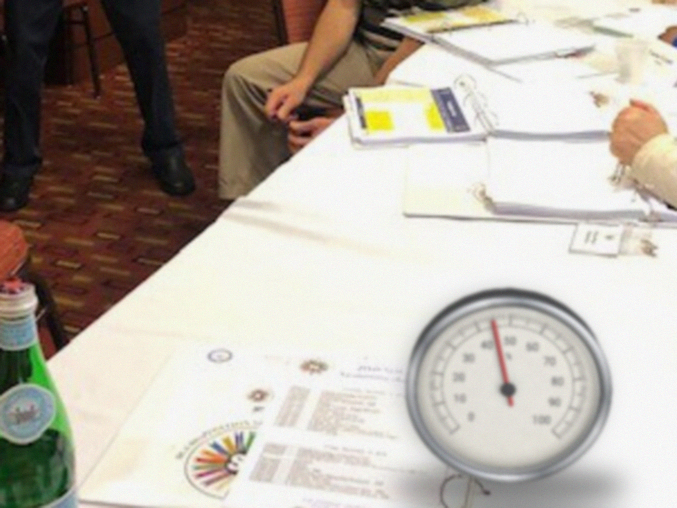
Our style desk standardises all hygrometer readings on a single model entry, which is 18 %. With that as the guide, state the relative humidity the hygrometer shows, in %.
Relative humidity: 45 %
